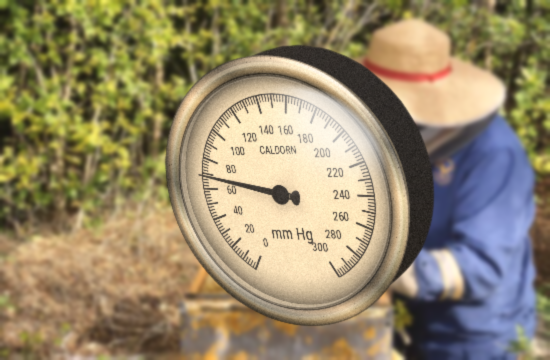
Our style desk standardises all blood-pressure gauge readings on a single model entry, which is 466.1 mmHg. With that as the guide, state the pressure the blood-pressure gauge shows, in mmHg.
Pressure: 70 mmHg
